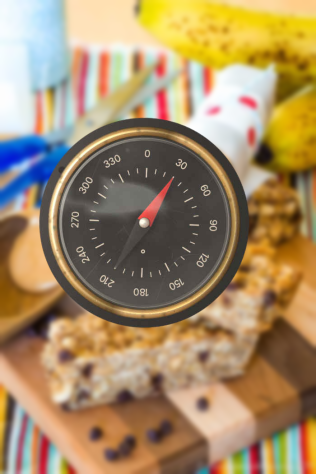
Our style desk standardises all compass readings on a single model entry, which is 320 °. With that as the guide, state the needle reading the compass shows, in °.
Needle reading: 30 °
